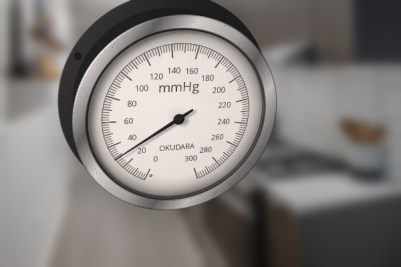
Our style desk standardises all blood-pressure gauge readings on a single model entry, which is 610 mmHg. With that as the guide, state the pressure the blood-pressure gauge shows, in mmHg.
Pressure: 30 mmHg
